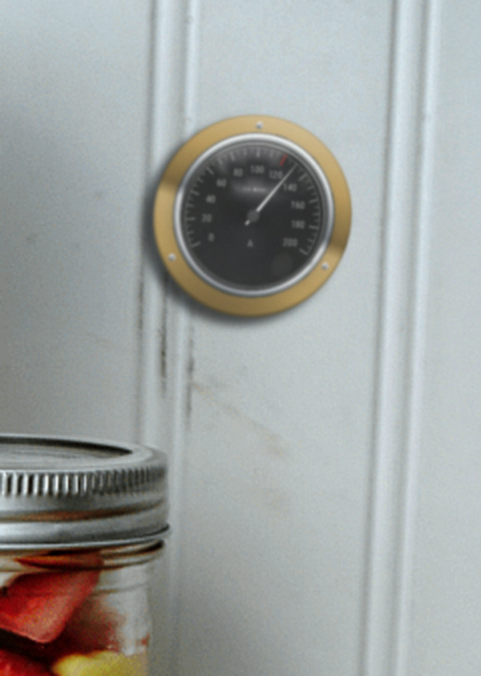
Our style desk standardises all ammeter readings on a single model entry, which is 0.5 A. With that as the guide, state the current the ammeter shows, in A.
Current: 130 A
